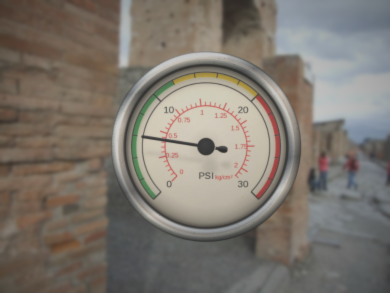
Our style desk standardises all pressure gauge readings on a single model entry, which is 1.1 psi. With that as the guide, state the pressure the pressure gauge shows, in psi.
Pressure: 6 psi
